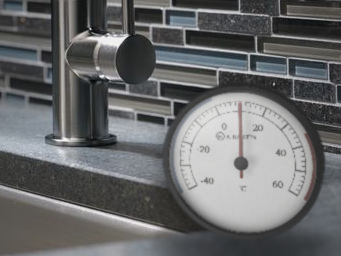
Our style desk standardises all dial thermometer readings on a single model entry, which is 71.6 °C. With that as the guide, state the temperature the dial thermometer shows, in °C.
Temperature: 10 °C
